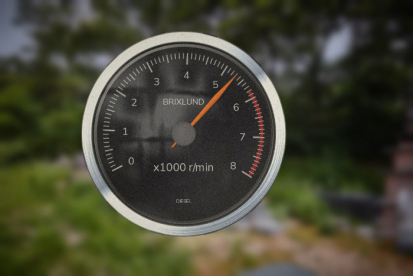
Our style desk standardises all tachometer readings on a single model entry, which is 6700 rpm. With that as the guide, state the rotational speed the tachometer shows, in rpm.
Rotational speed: 5300 rpm
